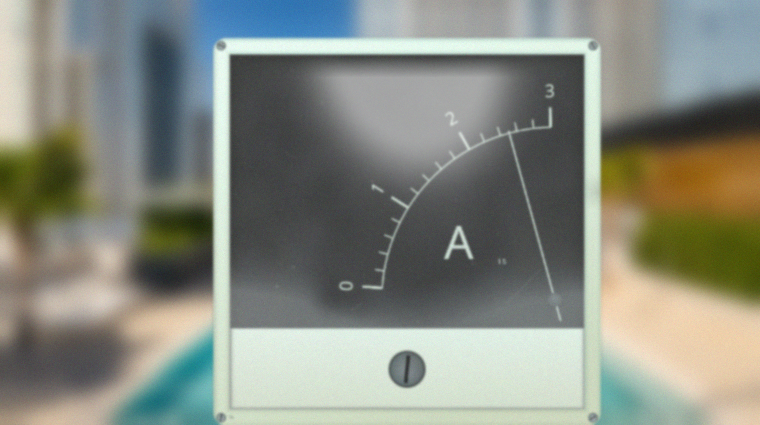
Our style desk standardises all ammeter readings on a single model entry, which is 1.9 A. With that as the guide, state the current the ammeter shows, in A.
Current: 2.5 A
